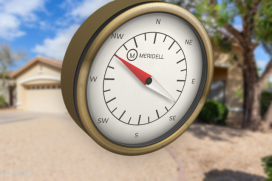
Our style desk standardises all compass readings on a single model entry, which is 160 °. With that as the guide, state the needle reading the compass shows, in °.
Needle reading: 300 °
